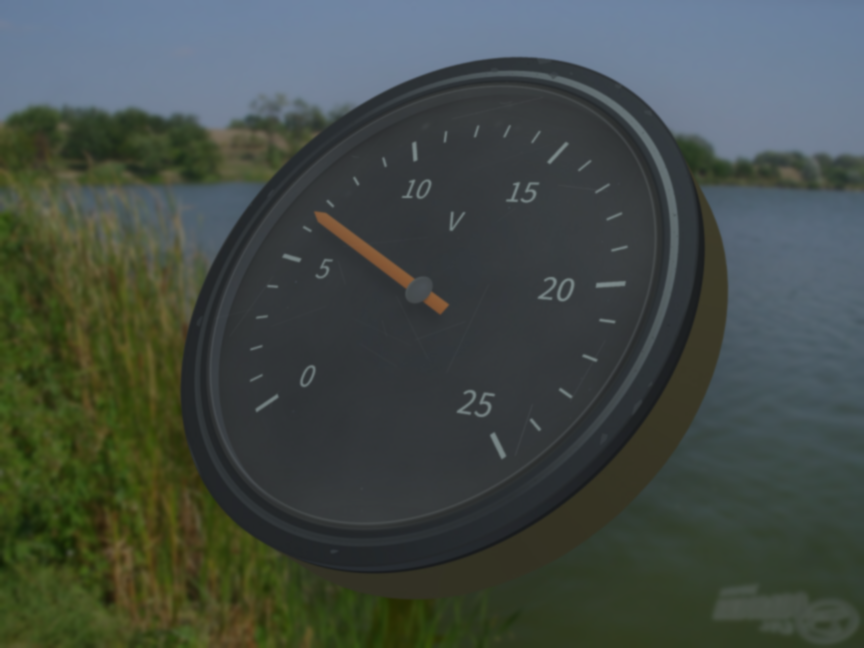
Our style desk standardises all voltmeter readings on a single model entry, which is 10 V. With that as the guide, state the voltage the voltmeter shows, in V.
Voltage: 6.5 V
